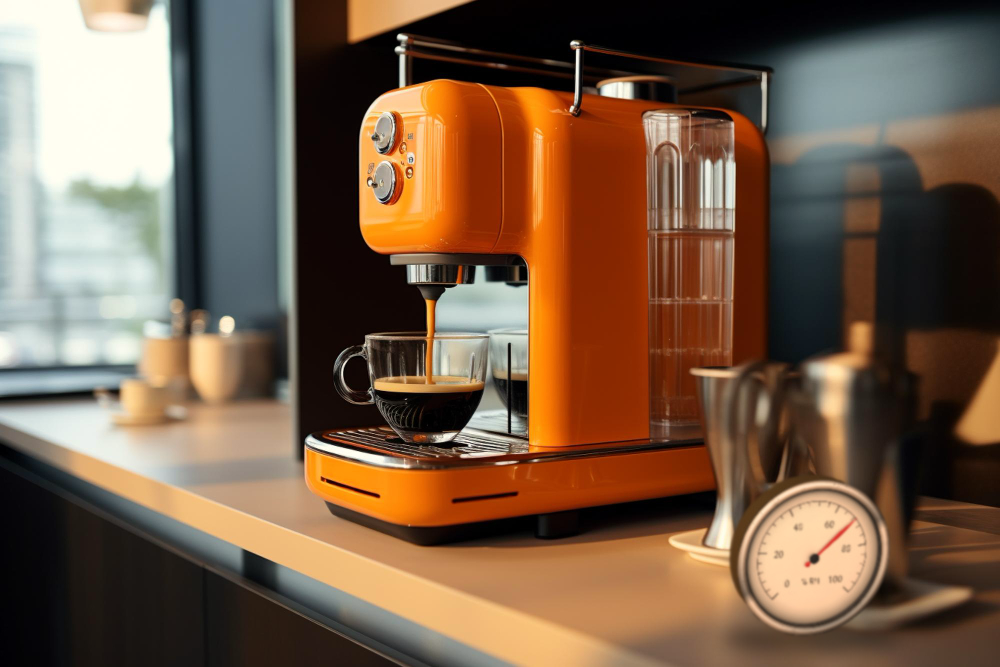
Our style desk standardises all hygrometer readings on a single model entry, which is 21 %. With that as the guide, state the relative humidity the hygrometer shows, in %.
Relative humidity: 68 %
